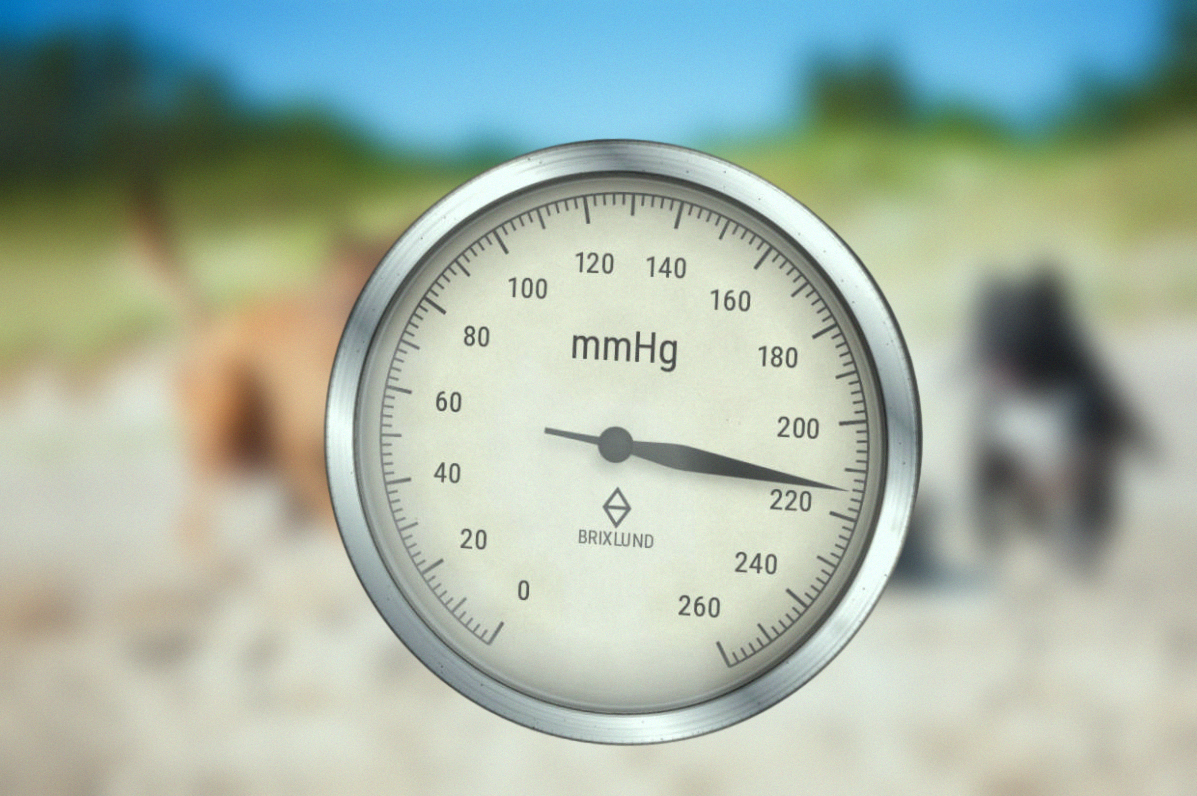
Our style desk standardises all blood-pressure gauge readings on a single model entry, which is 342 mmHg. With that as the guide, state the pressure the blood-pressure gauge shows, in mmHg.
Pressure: 214 mmHg
